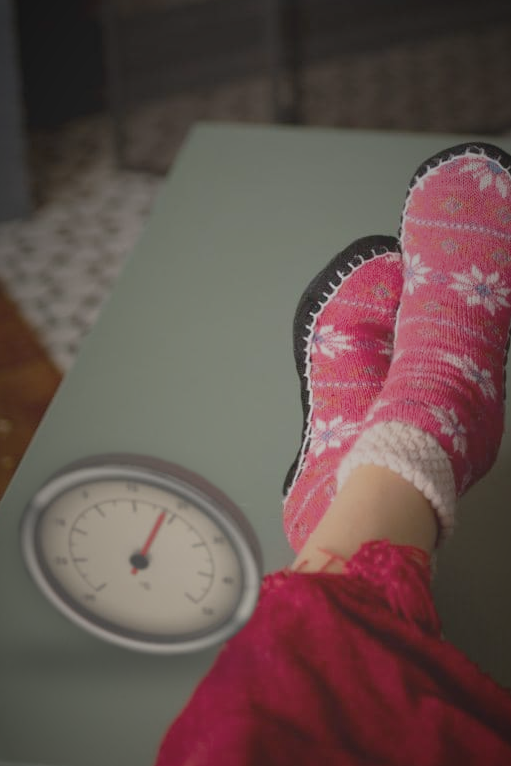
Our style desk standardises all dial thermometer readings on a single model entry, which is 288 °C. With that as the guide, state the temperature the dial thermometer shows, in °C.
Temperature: 17.5 °C
